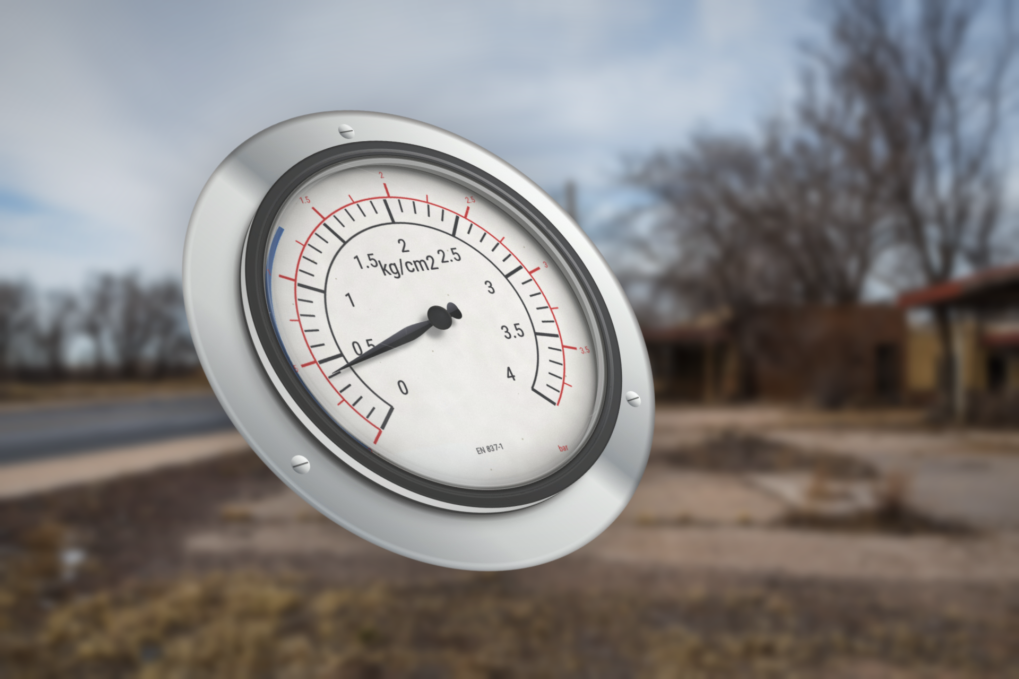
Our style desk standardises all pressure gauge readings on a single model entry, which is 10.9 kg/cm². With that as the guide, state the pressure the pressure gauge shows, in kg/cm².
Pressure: 0.4 kg/cm²
